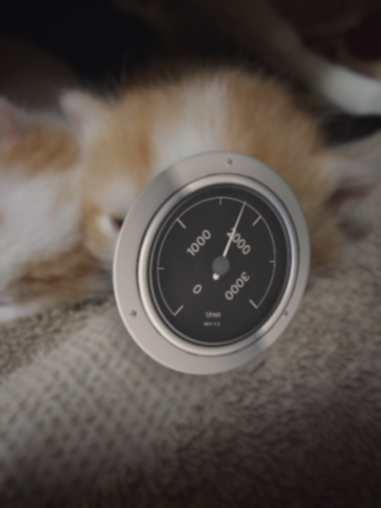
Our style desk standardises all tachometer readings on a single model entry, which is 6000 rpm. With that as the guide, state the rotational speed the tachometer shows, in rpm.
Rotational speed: 1750 rpm
